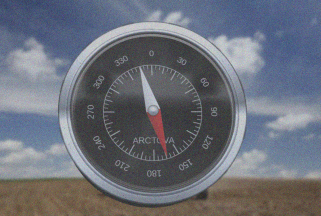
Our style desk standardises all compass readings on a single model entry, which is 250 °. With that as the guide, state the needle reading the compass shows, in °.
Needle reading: 165 °
